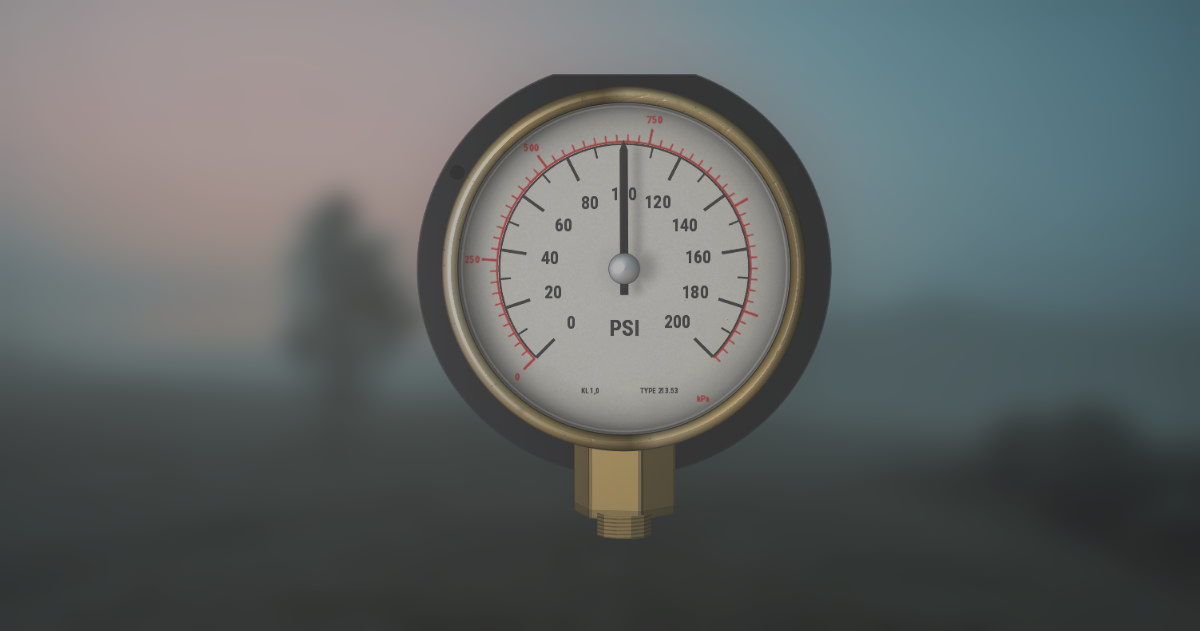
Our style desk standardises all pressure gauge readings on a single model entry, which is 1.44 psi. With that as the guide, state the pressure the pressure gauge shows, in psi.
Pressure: 100 psi
